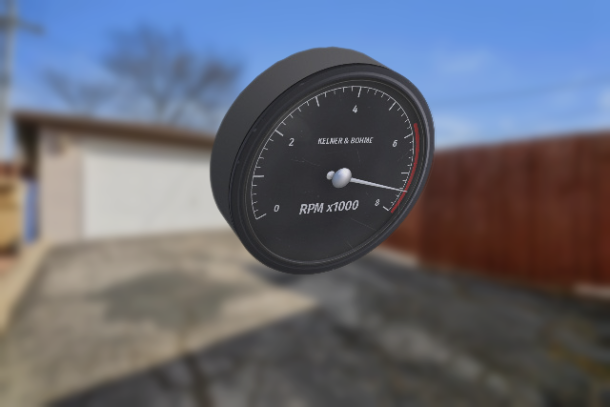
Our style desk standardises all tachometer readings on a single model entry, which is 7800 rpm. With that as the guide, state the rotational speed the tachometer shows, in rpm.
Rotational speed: 7400 rpm
